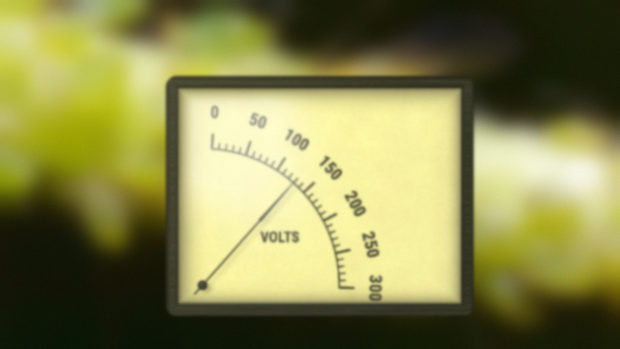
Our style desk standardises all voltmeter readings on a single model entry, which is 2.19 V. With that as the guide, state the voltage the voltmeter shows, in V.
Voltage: 130 V
